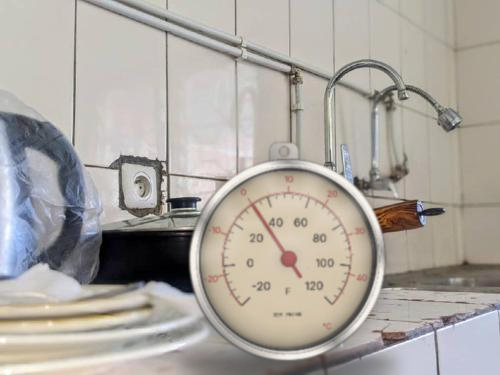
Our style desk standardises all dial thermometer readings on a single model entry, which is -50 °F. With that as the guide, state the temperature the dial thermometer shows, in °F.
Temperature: 32 °F
